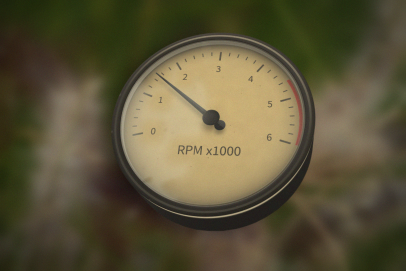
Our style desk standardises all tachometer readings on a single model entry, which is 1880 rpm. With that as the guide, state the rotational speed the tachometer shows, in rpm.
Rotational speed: 1500 rpm
